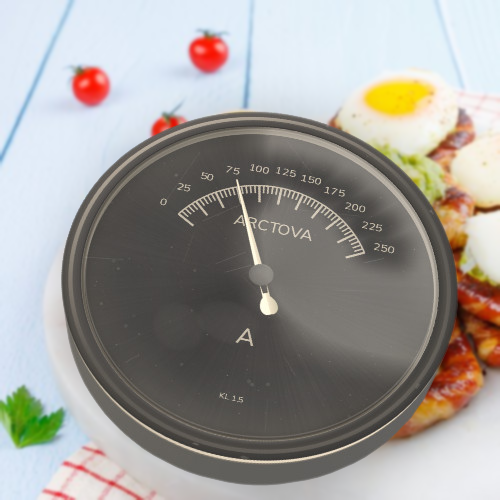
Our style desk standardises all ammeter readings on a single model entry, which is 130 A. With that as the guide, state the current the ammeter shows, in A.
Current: 75 A
